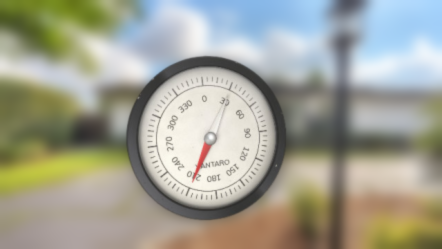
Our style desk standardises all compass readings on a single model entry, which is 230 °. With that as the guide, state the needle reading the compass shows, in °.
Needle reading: 210 °
